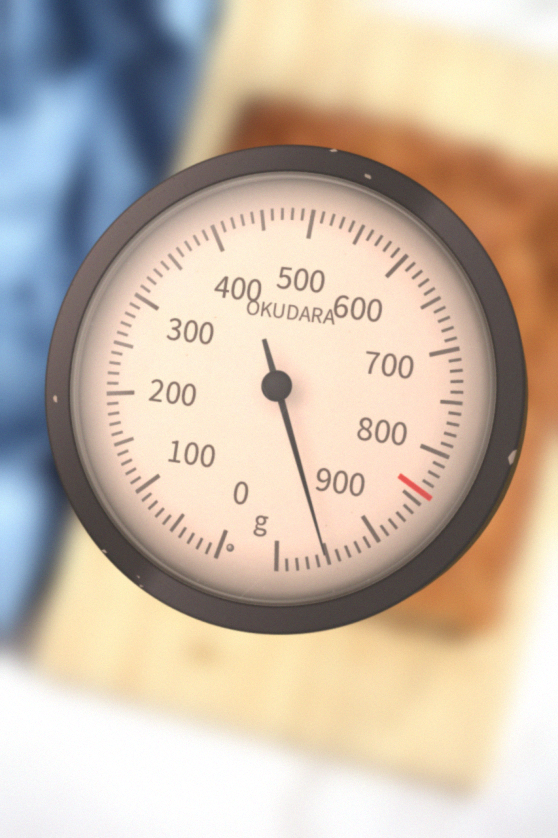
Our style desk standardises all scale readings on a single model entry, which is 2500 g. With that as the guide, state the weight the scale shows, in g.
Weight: 950 g
